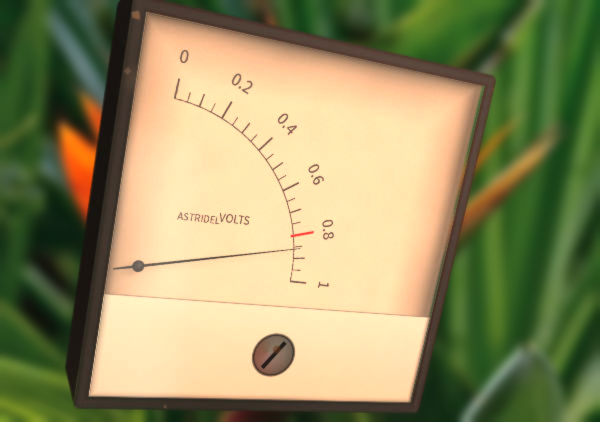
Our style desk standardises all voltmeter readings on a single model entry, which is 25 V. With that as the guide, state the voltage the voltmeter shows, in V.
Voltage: 0.85 V
